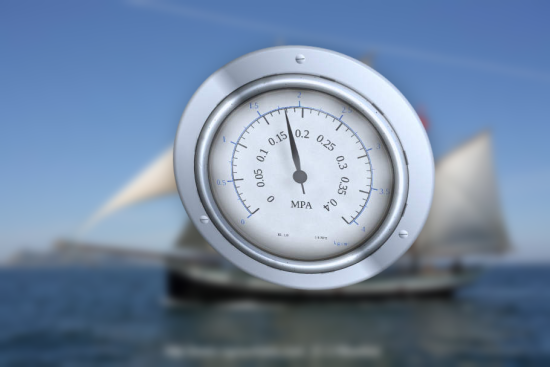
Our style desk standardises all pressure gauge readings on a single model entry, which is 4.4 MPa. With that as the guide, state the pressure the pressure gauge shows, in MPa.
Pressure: 0.18 MPa
